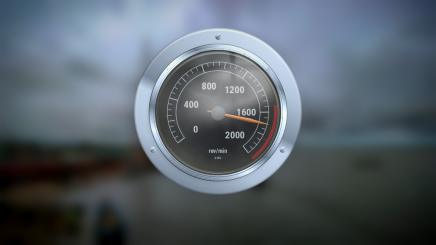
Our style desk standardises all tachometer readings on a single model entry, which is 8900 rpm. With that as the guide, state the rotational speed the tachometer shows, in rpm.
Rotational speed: 1700 rpm
